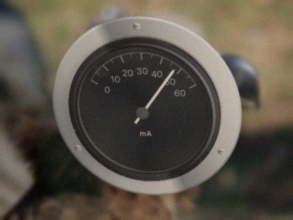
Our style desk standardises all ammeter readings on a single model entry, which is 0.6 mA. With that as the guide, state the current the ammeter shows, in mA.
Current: 47.5 mA
